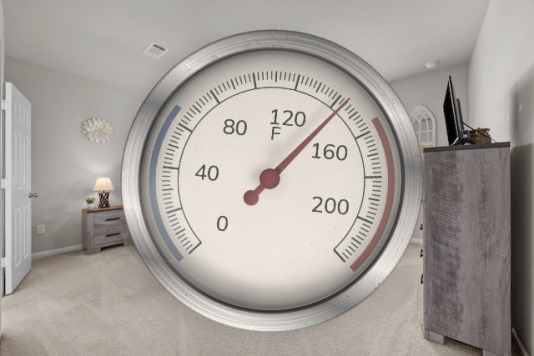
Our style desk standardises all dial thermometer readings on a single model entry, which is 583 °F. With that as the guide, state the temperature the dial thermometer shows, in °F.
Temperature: 144 °F
